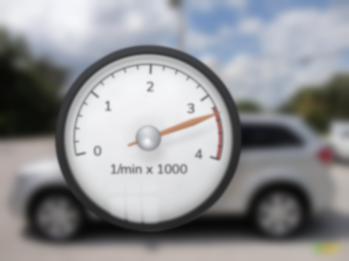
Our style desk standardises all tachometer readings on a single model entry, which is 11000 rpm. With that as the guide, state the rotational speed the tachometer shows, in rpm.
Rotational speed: 3300 rpm
